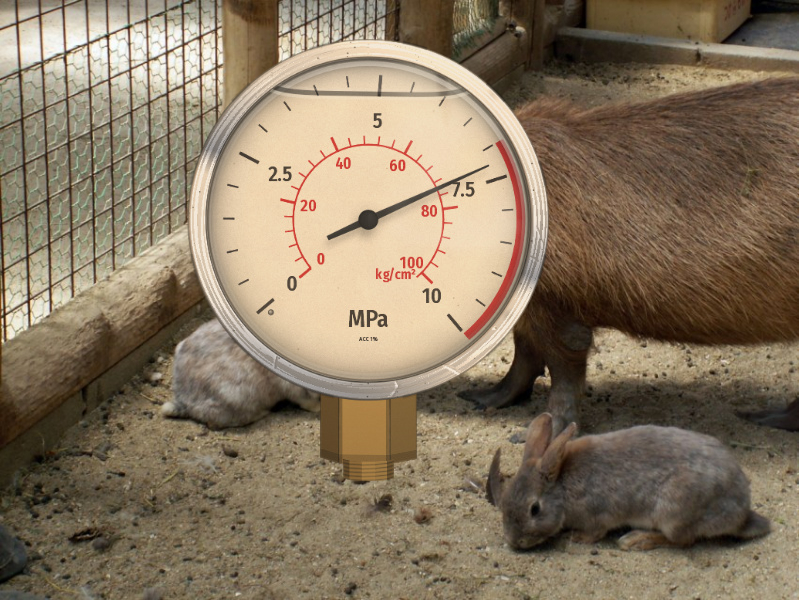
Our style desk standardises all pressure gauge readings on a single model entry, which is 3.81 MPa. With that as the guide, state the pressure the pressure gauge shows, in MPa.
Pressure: 7.25 MPa
